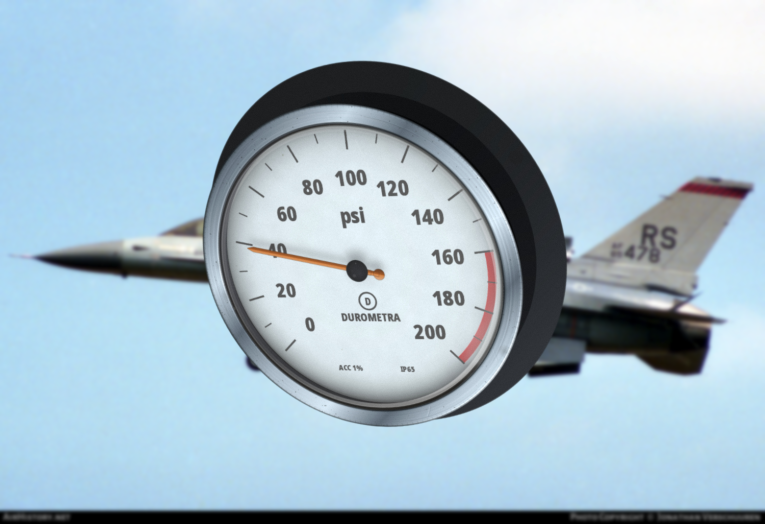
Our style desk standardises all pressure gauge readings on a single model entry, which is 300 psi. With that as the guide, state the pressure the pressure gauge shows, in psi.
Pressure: 40 psi
